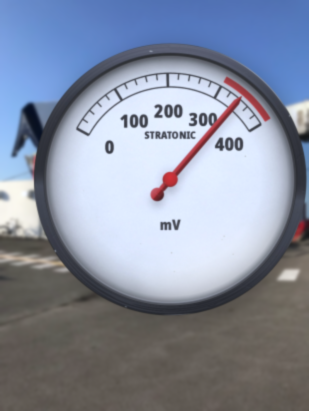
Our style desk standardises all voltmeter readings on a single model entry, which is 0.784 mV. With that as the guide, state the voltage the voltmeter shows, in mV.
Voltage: 340 mV
